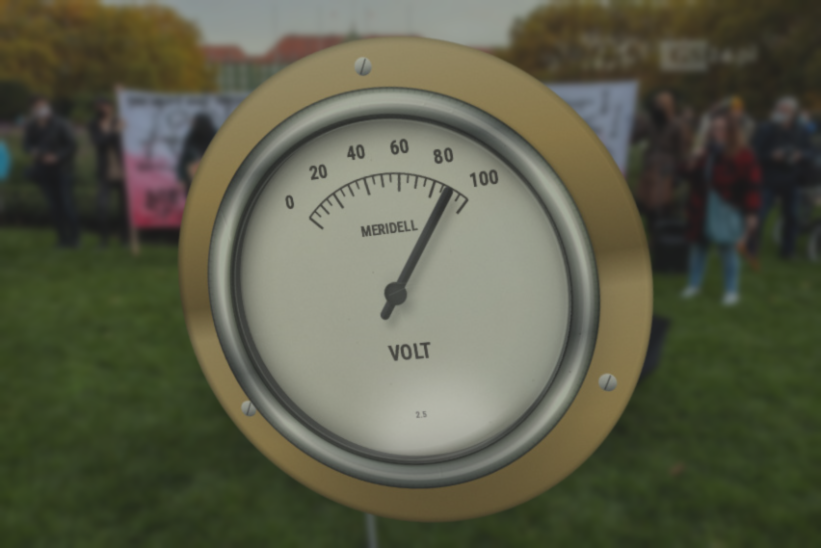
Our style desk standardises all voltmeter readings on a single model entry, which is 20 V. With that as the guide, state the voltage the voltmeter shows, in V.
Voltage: 90 V
